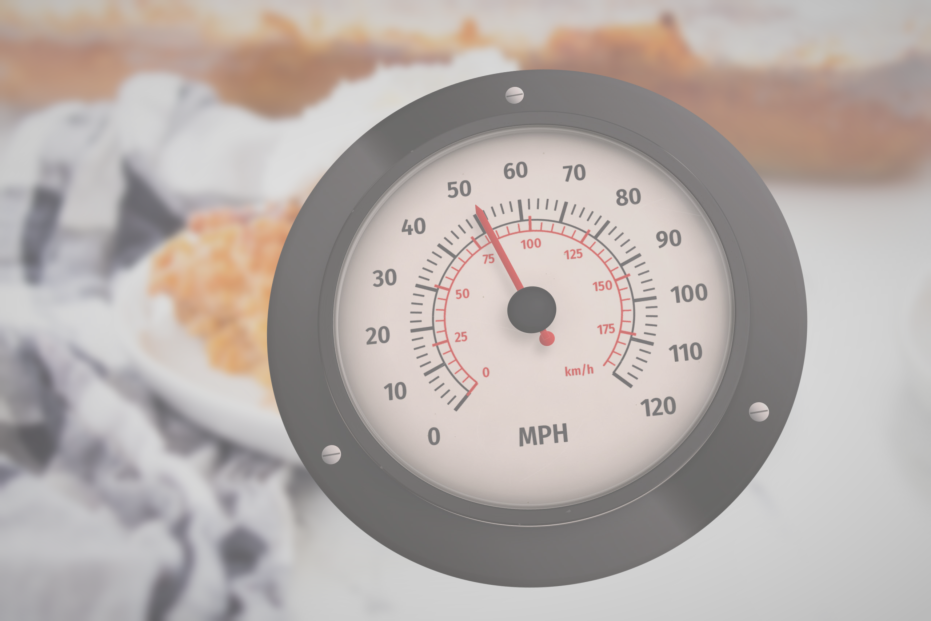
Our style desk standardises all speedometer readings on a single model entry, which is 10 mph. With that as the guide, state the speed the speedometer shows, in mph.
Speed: 51 mph
